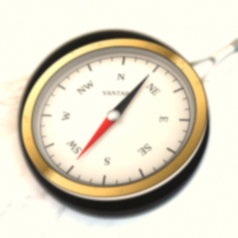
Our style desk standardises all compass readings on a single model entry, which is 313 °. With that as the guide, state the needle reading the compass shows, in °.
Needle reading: 210 °
